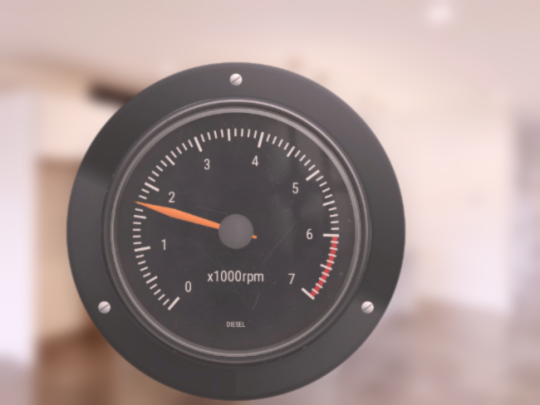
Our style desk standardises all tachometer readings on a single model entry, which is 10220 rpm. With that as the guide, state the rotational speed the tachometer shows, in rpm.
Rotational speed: 1700 rpm
